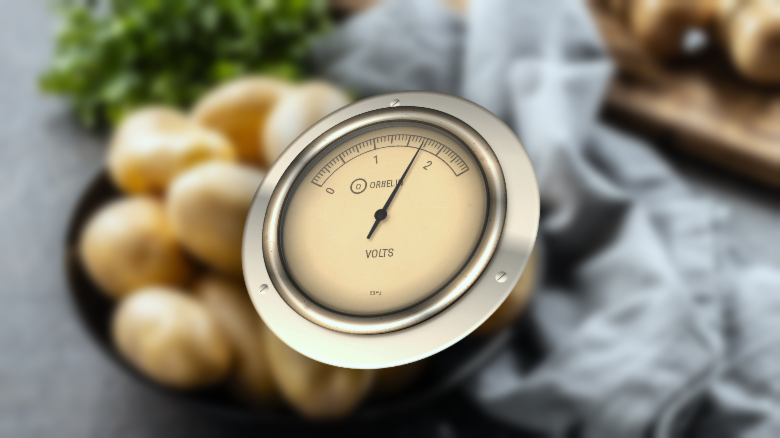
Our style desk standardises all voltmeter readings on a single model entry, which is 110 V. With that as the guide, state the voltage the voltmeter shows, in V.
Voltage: 1.75 V
